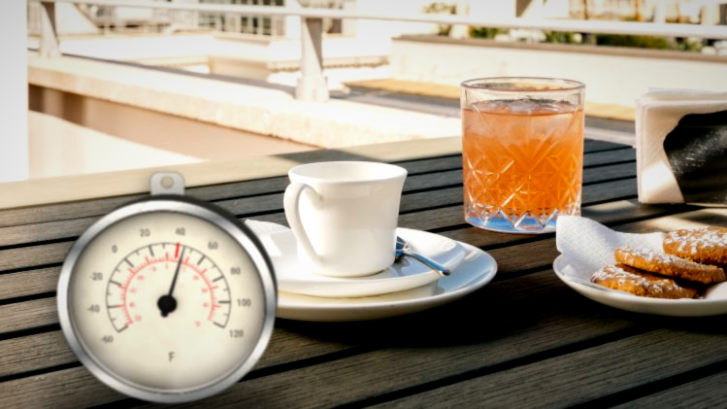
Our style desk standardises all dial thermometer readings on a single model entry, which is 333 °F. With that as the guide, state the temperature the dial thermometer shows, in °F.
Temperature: 45 °F
